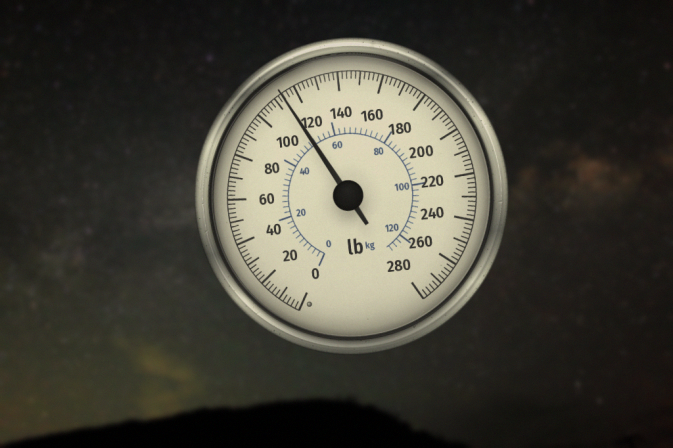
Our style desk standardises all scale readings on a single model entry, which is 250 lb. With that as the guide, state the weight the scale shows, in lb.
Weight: 114 lb
